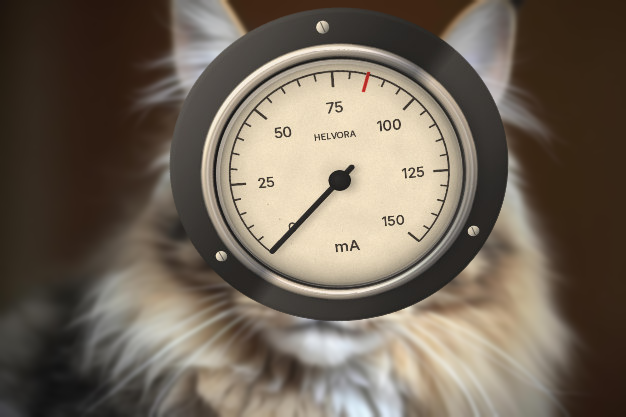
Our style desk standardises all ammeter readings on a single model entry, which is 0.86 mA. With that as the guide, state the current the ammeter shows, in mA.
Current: 0 mA
